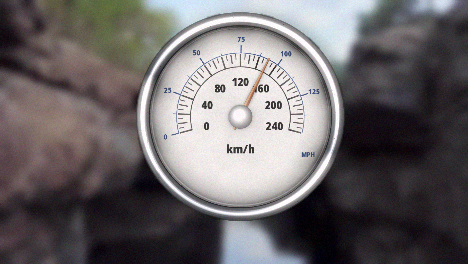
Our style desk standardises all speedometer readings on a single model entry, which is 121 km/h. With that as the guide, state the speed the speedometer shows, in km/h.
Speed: 150 km/h
